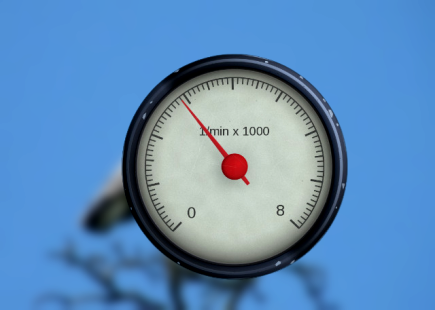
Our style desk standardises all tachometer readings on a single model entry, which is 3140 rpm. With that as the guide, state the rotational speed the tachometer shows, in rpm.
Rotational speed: 2900 rpm
